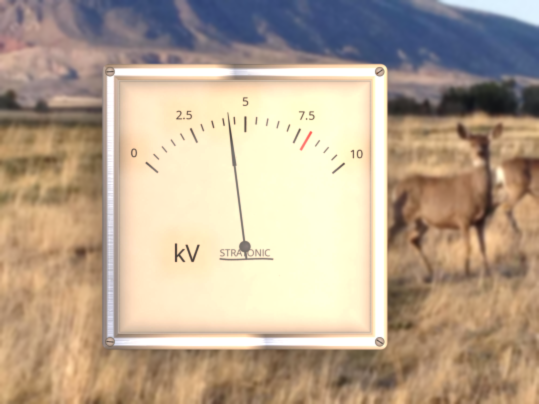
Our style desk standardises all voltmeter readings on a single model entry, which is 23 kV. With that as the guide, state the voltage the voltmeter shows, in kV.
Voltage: 4.25 kV
